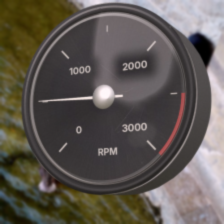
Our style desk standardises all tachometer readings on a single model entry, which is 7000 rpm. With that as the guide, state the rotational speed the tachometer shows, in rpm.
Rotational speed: 500 rpm
